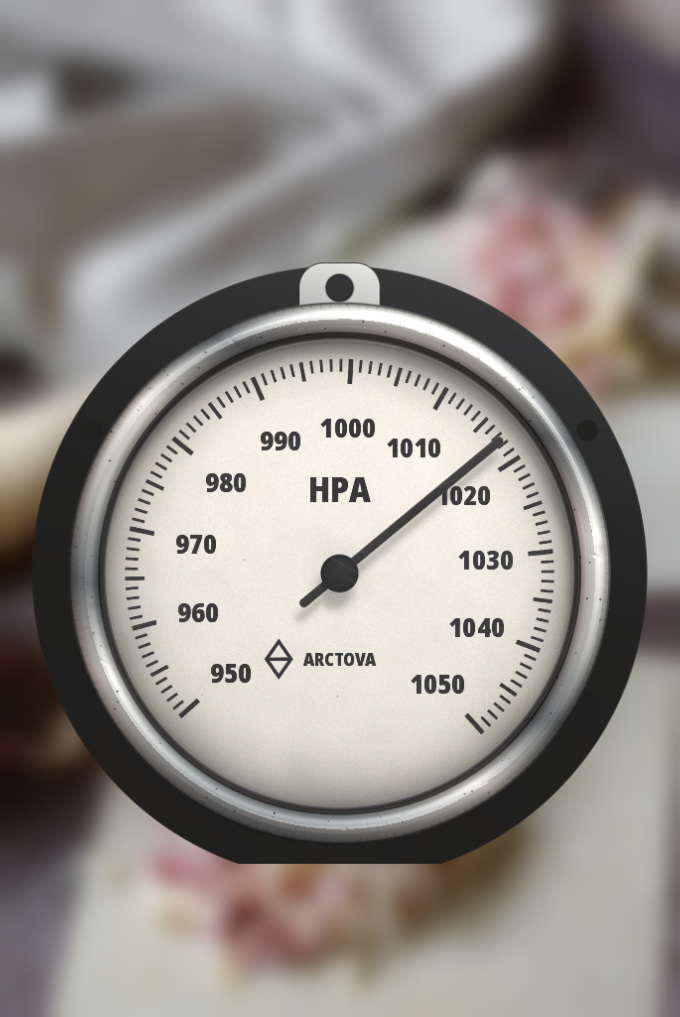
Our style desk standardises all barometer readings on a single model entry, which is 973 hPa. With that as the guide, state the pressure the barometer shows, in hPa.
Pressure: 1017.5 hPa
